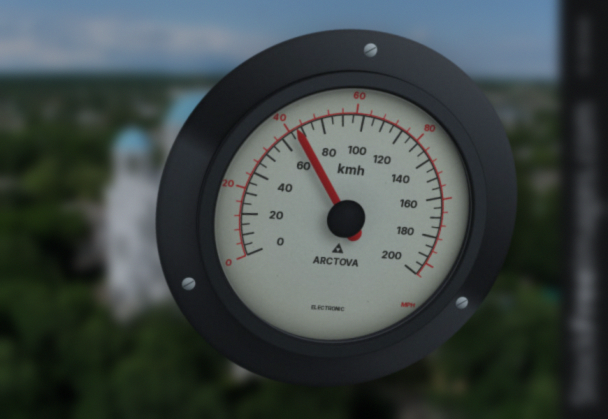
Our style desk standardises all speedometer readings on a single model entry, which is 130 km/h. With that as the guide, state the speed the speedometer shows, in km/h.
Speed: 67.5 km/h
